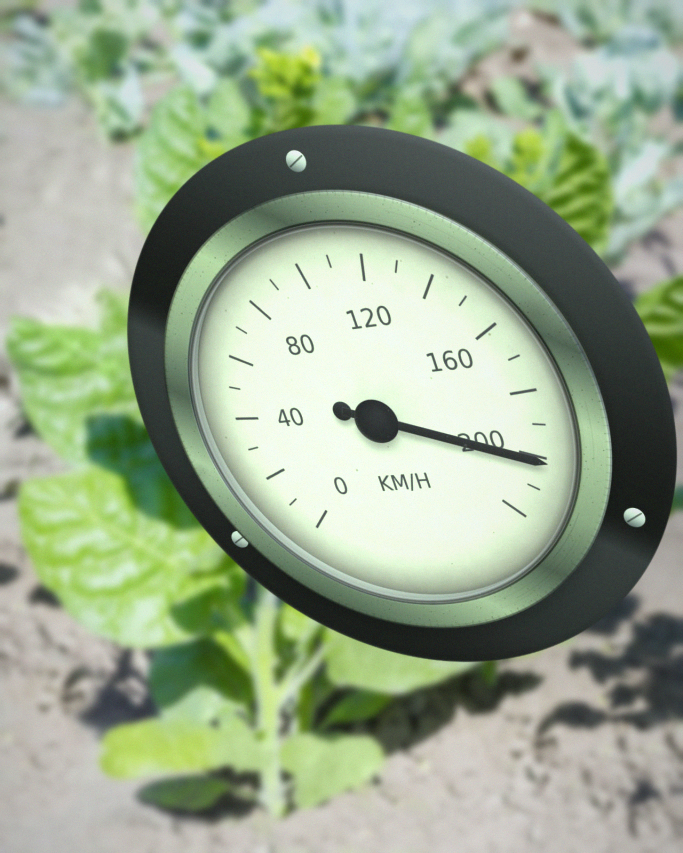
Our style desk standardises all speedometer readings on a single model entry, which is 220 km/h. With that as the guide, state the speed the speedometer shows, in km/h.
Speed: 200 km/h
